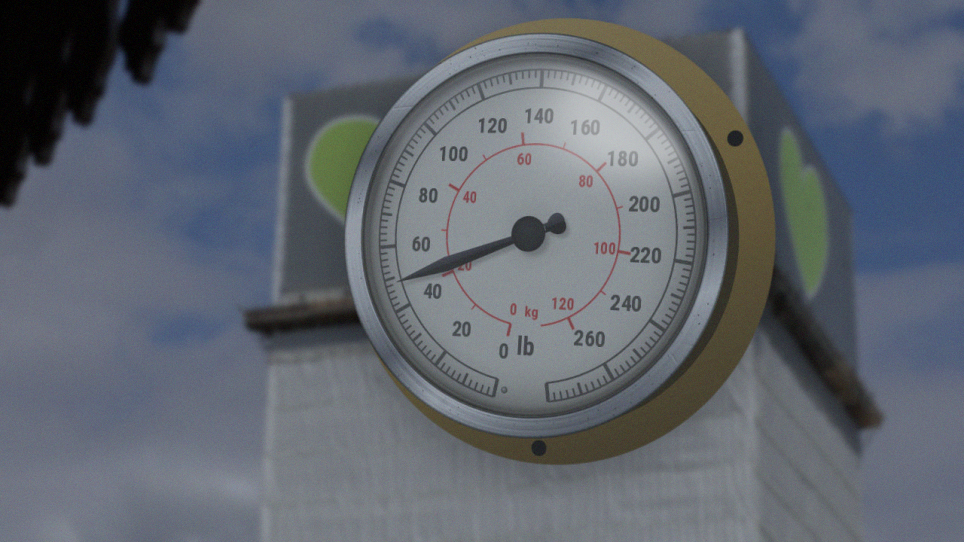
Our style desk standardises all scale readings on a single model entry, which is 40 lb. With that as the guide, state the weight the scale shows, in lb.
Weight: 48 lb
